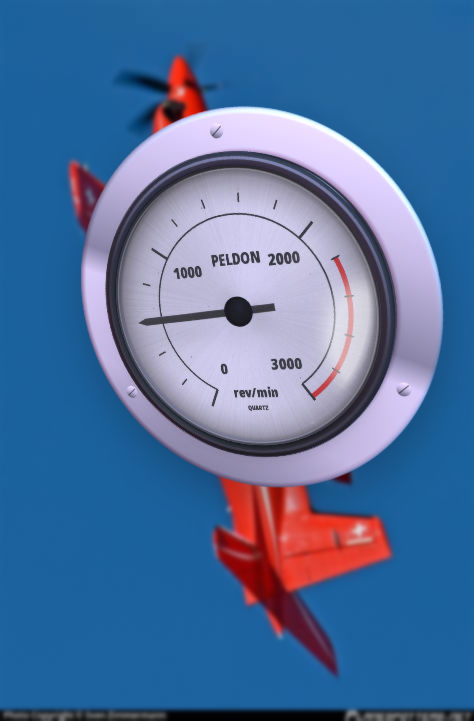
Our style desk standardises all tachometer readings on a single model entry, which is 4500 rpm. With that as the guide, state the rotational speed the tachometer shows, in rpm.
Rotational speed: 600 rpm
